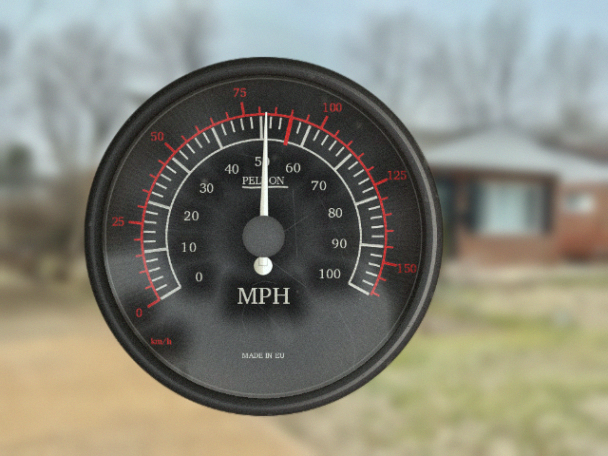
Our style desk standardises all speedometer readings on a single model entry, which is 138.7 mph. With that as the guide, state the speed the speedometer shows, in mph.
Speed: 51 mph
